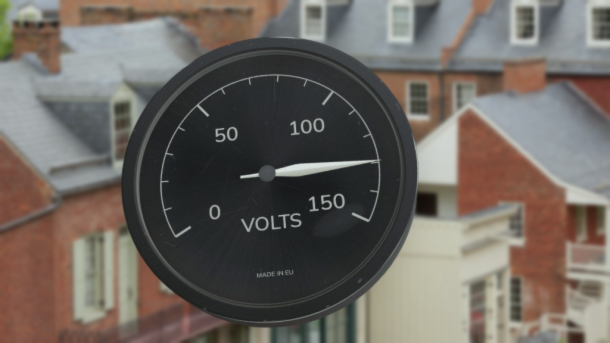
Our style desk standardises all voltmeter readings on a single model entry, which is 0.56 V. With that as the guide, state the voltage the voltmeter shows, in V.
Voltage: 130 V
